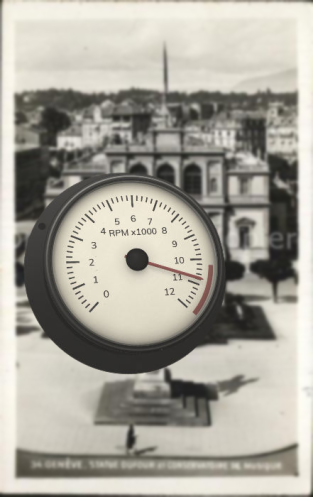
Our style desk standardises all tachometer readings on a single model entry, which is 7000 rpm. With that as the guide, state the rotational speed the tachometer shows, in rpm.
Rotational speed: 10800 rpm
